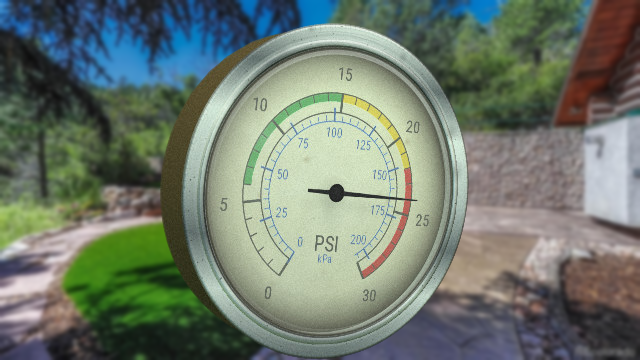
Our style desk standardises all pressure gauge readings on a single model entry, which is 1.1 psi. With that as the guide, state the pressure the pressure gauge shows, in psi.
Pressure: 24 psi
